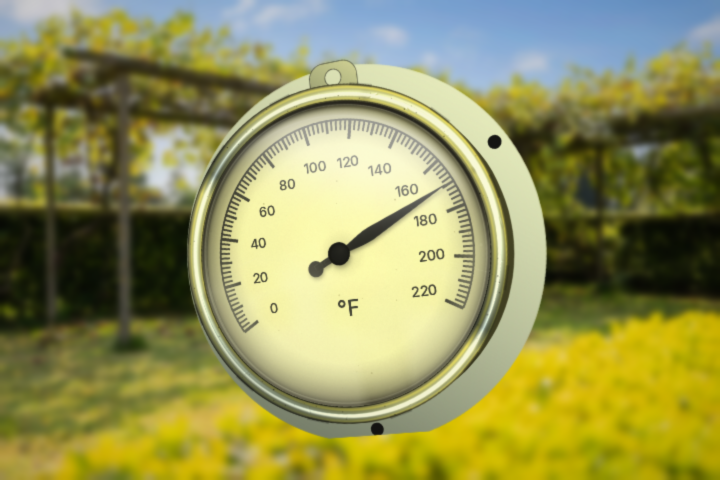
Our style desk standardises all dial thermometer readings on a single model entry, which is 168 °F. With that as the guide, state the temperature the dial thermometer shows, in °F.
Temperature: 170 °F
